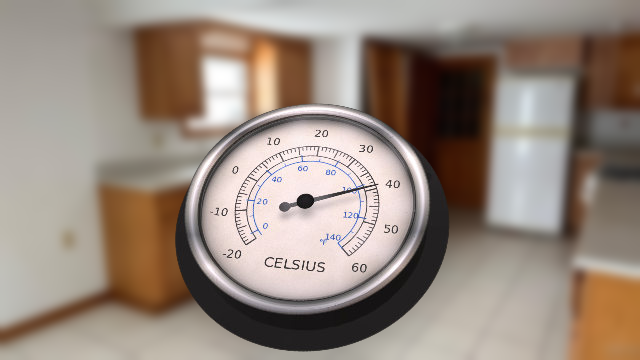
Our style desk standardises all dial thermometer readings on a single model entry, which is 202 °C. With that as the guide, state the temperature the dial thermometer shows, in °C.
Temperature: 40 °C
